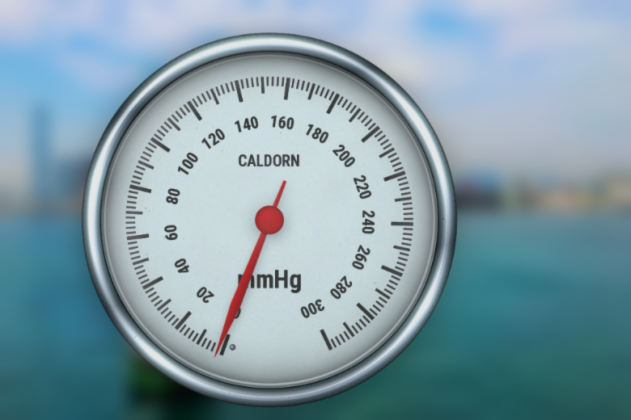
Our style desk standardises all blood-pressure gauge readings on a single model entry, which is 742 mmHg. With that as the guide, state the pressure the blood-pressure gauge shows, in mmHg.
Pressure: 2 mmHg
